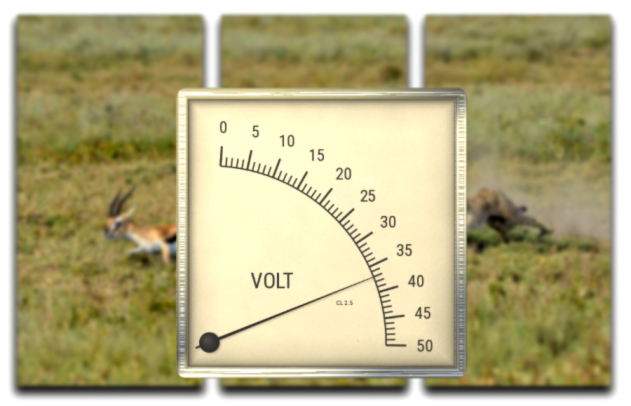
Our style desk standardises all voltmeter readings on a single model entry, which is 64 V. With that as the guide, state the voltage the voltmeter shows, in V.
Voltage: 37 V
